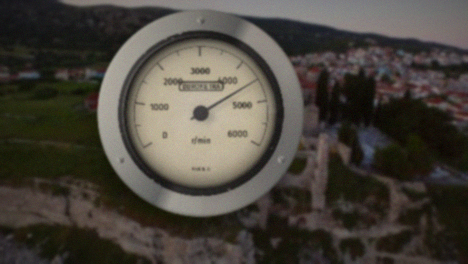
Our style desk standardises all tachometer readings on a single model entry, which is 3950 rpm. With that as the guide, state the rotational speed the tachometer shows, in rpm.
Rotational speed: 4500 rpm
